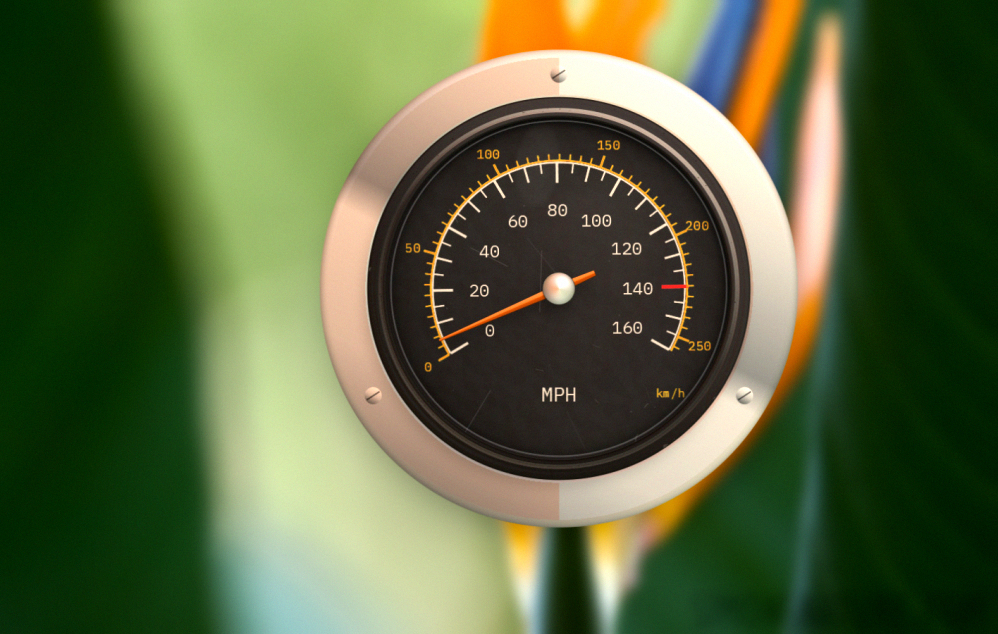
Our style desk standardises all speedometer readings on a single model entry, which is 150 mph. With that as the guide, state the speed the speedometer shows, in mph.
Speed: 5 mph
